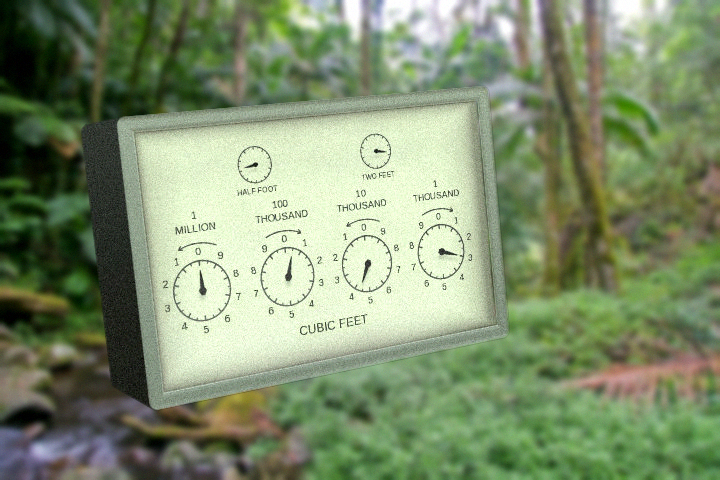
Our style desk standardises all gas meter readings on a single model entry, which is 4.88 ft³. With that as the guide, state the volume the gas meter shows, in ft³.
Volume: 4300 ft³
